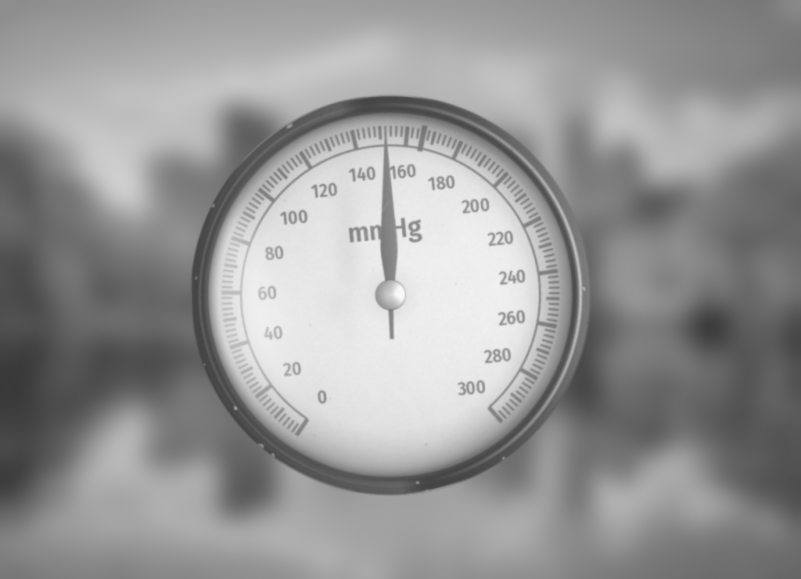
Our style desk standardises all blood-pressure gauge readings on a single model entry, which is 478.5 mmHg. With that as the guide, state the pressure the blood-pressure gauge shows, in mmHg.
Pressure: 152 mmHg
